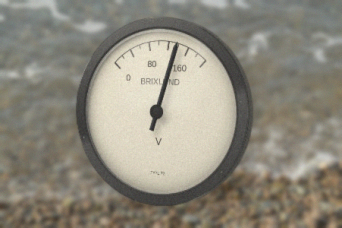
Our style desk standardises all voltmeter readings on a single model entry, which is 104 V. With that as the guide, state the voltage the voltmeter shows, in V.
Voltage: 140 V
